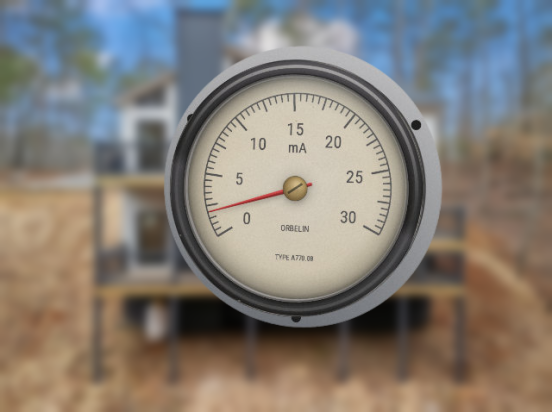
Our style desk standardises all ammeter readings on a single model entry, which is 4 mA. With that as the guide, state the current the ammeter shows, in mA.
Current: 2 mA
